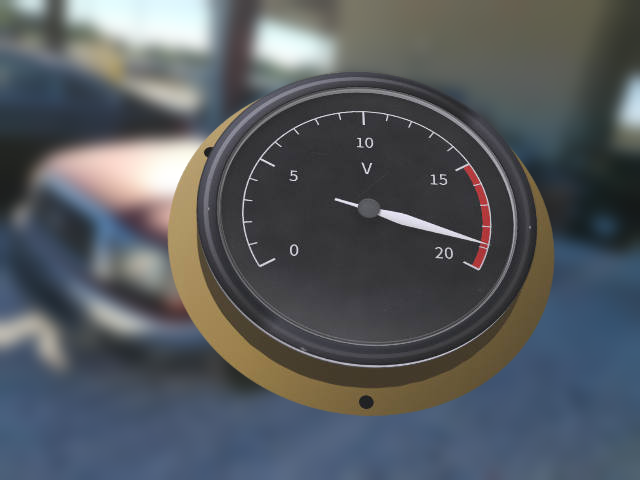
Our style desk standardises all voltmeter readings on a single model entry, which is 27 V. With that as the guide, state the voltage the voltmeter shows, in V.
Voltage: 19 V
